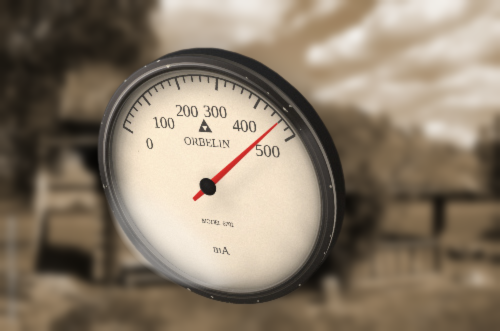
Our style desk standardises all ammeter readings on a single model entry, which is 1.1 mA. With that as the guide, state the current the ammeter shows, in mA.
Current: 460 mA
